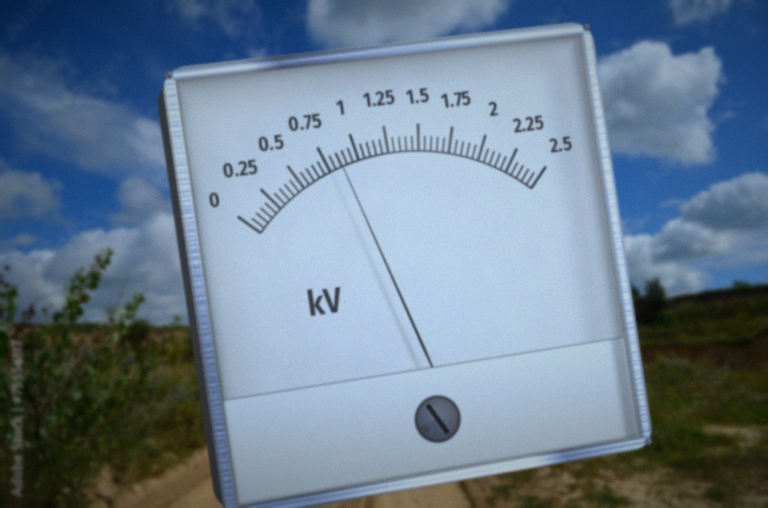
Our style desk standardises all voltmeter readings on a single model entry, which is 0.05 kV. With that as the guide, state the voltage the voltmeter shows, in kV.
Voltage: 0.85 kV
